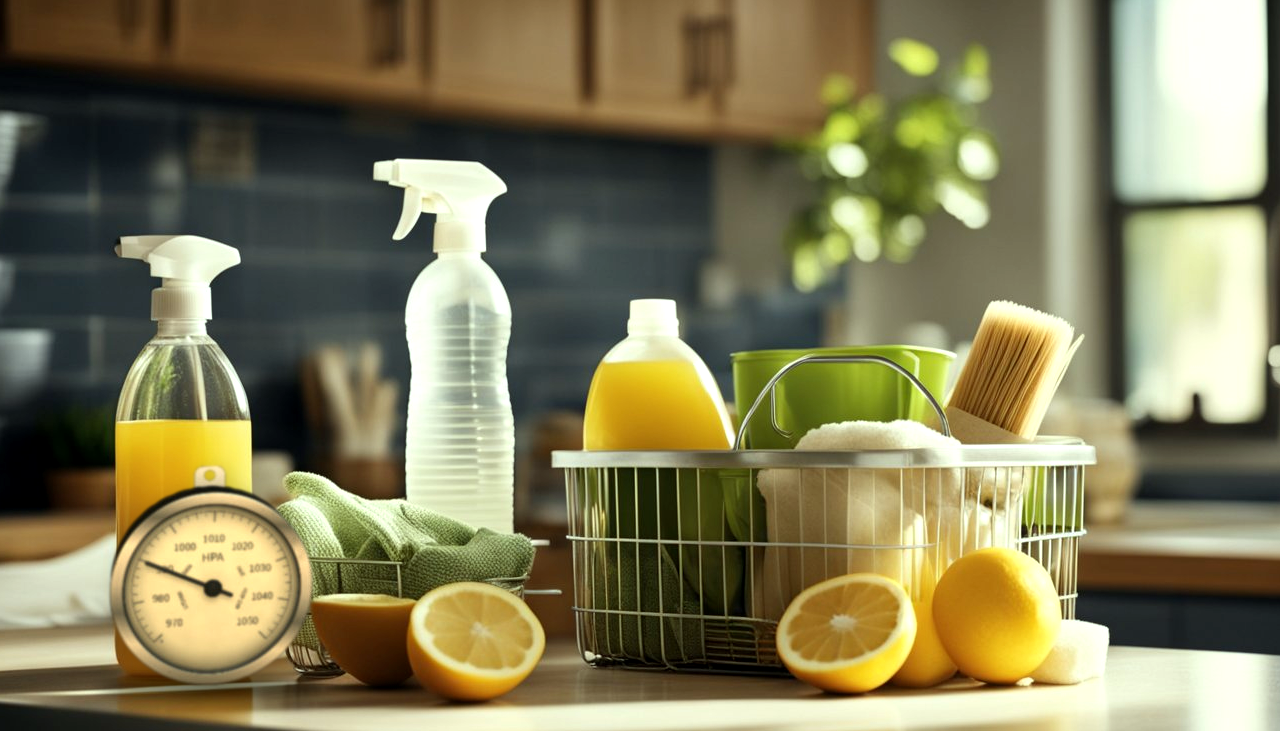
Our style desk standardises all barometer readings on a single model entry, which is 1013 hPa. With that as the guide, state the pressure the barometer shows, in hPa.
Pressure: 990 hPa
